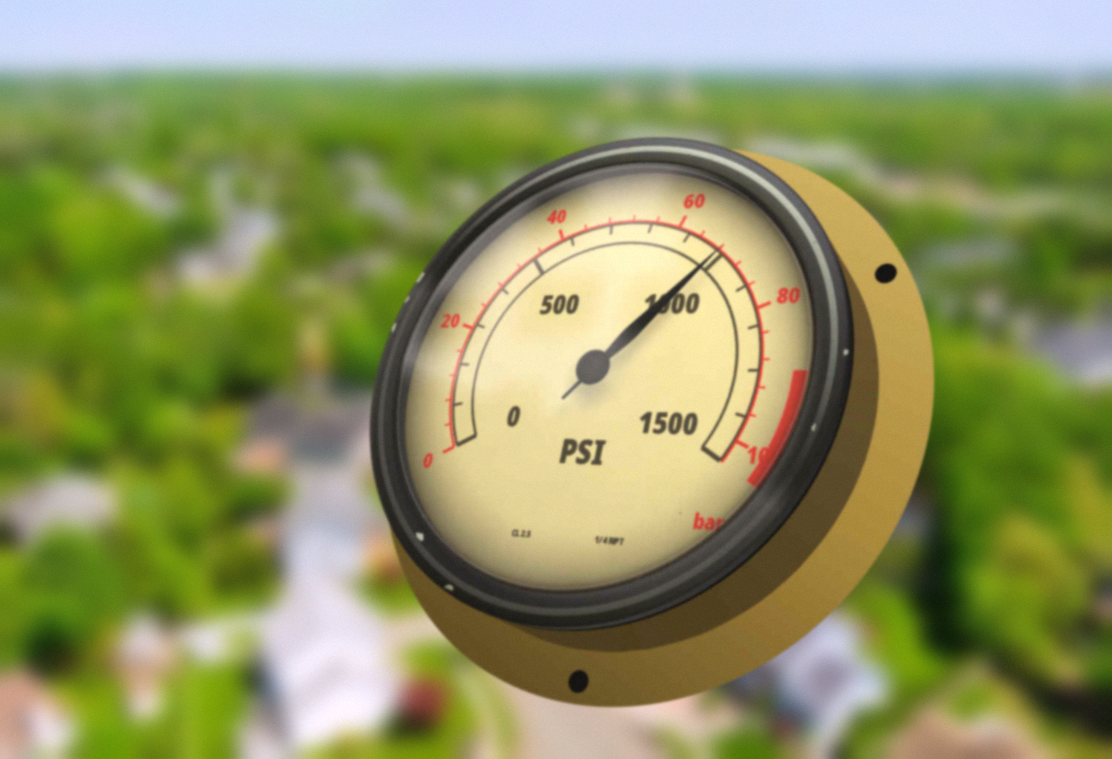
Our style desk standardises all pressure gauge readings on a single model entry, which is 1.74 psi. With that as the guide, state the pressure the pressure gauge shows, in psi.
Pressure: 1000 psi
